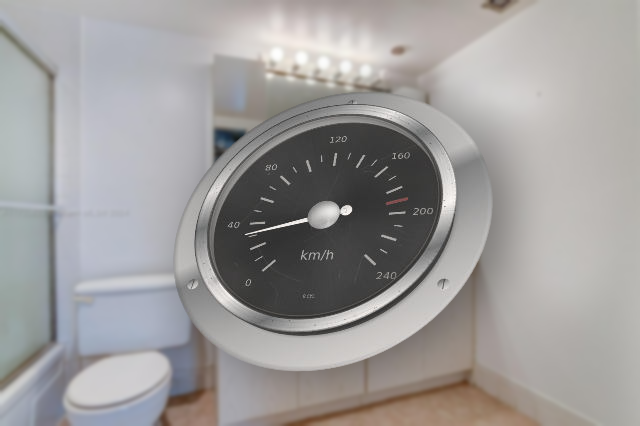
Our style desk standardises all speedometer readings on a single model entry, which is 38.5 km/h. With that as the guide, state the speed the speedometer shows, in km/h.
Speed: 30 km/h
